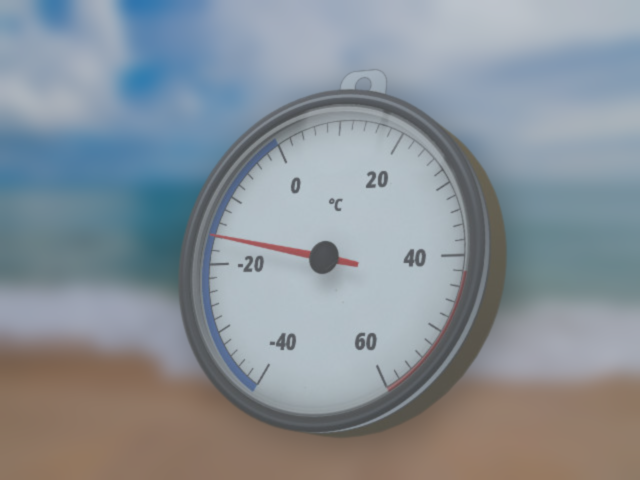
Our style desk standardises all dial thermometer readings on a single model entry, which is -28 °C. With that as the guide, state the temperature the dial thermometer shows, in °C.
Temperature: -16 °C
